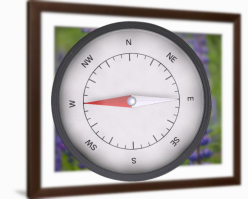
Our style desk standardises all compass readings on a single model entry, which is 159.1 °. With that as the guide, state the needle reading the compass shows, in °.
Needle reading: 270 °
